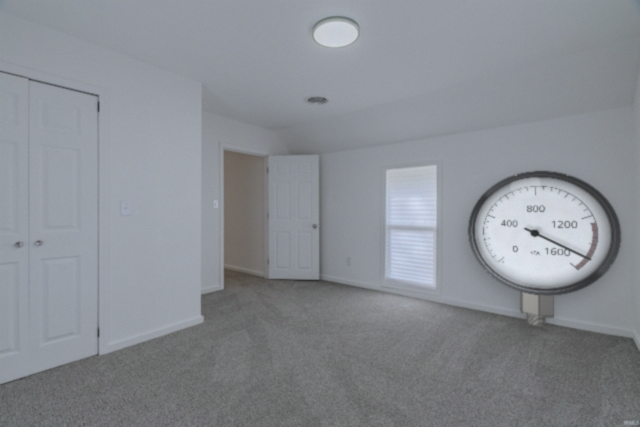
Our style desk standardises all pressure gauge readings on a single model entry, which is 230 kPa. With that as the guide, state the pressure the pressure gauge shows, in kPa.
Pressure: 1500 kPa
